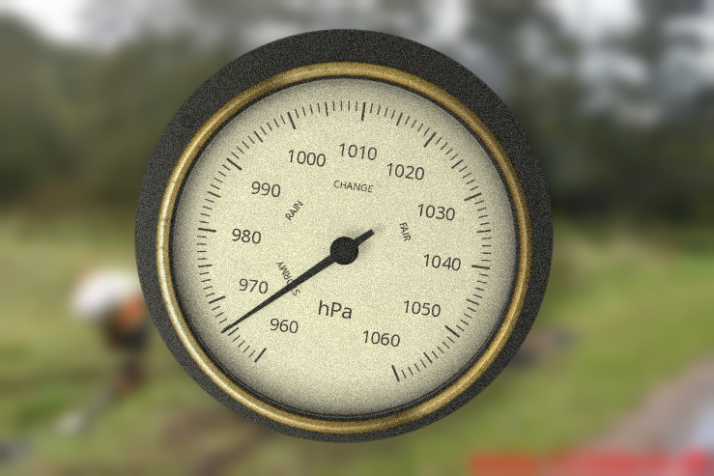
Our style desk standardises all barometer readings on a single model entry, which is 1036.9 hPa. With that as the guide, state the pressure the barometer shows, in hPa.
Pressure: 966 hPa
